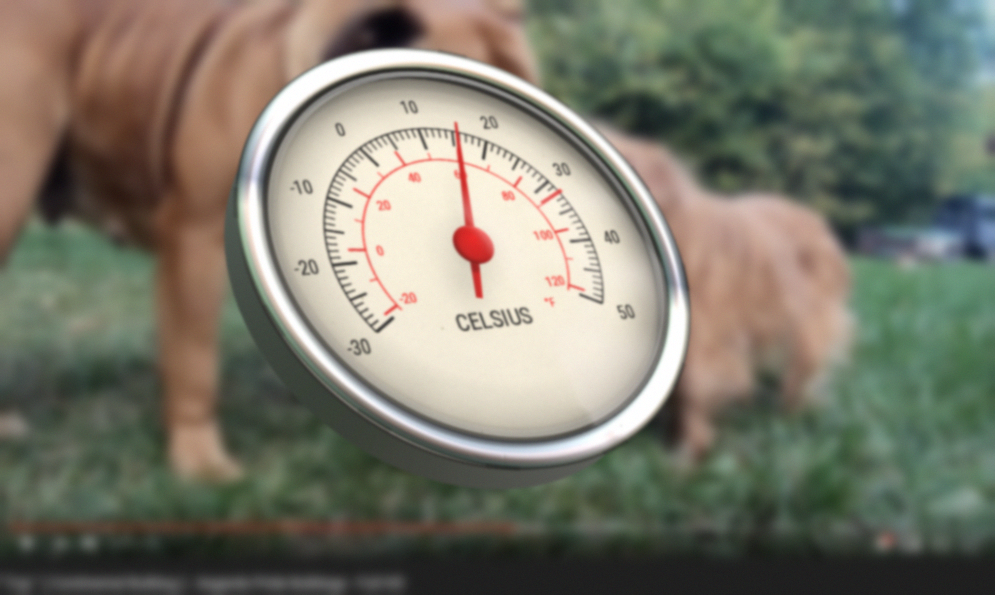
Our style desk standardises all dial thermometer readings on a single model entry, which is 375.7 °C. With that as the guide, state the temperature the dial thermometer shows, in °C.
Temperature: 15 °C
